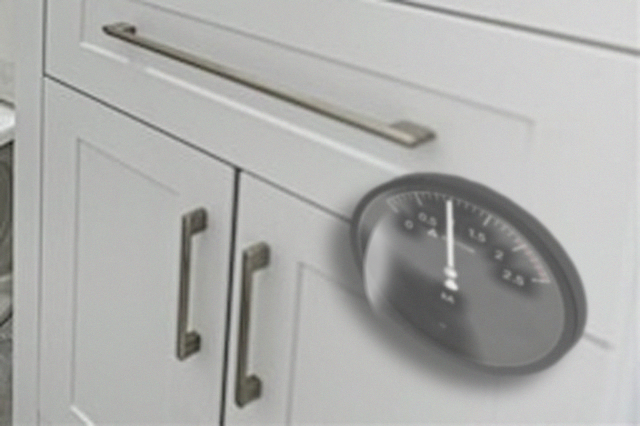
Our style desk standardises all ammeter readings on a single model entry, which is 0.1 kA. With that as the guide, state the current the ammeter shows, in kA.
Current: 1 kA
